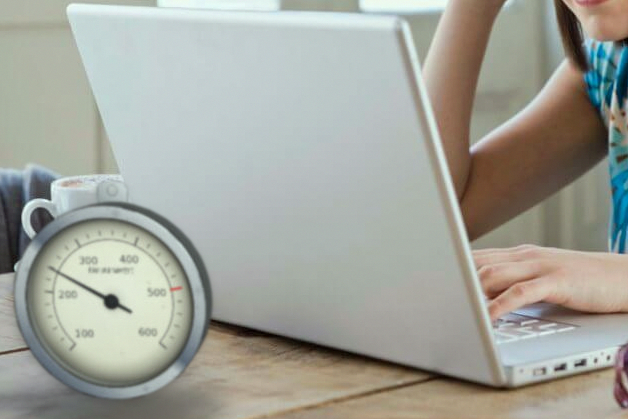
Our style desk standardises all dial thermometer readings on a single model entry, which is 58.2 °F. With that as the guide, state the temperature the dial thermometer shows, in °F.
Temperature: 240 °F
